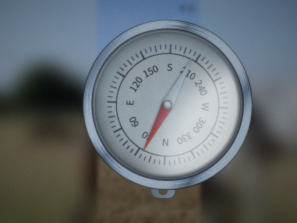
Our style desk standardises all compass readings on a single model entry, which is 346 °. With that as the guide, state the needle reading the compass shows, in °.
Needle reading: 25 °
